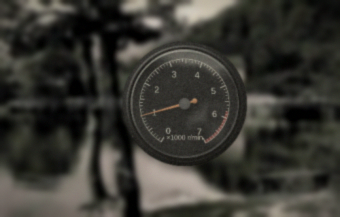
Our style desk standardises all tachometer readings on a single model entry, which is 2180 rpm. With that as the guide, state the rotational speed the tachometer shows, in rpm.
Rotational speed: 1000 rpm
